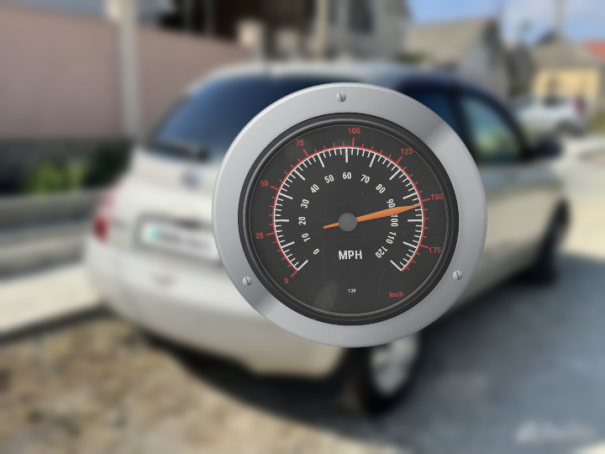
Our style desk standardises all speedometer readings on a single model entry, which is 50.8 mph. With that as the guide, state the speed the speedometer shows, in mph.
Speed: 94 mph
